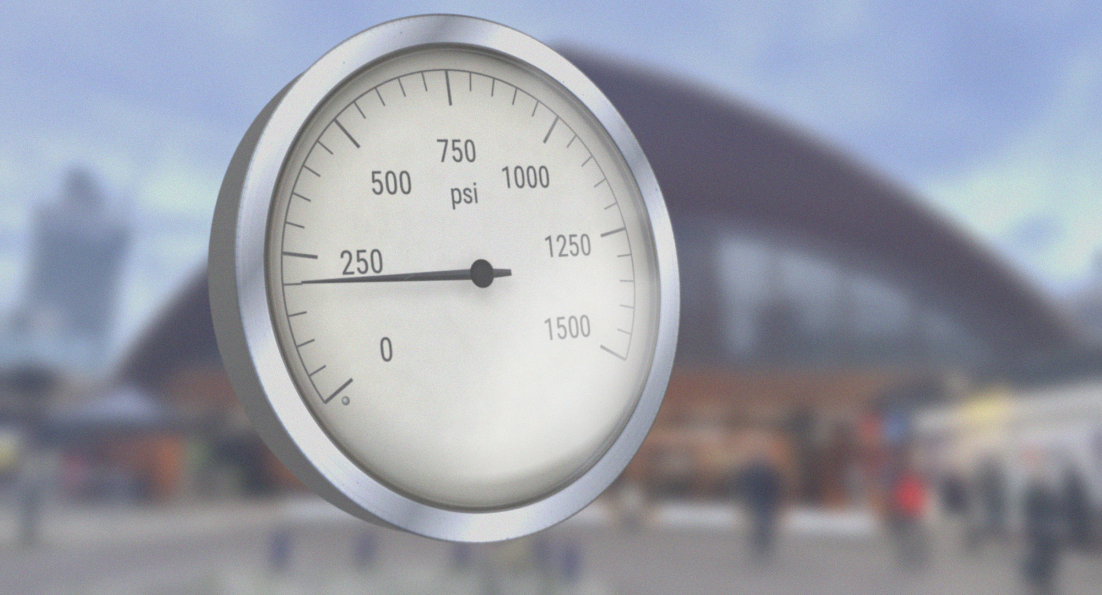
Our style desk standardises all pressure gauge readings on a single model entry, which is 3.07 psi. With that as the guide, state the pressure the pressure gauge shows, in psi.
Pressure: 200 psi
